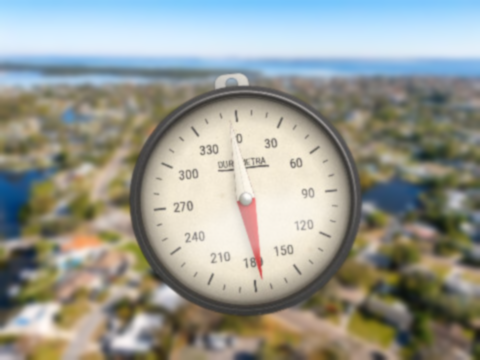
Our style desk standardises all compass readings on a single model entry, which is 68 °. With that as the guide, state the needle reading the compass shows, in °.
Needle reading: 175 °
